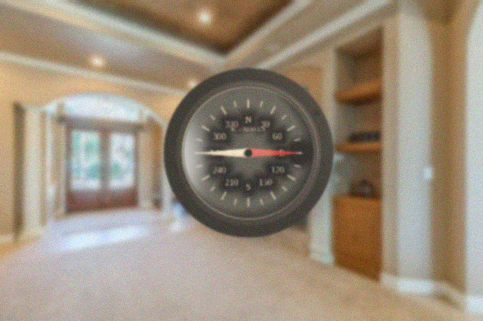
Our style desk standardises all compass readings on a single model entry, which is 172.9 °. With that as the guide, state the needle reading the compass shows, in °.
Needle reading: 90 °
